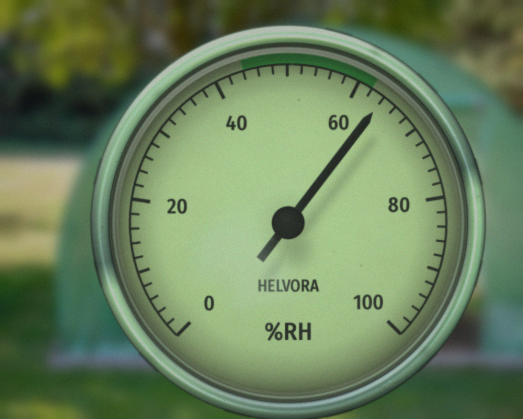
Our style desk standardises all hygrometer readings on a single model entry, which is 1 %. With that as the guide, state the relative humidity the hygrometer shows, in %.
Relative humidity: 64 %
